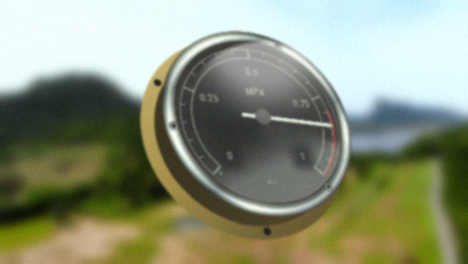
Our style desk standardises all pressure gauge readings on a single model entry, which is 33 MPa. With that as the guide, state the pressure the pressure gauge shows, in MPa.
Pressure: 0.85 MPa
